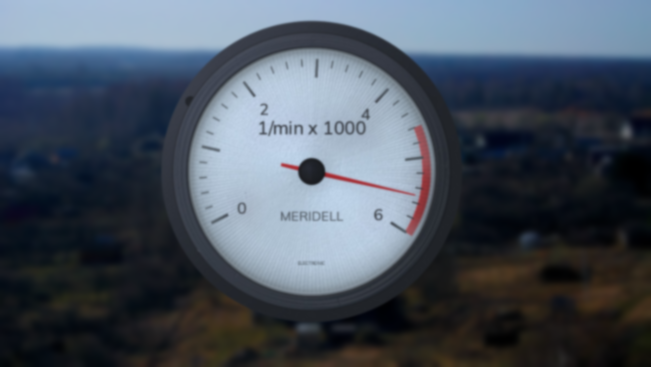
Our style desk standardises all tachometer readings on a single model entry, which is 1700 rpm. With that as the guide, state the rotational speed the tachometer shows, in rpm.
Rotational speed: 5500 rpm
